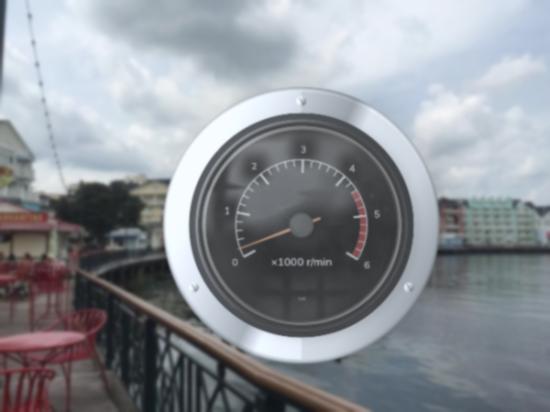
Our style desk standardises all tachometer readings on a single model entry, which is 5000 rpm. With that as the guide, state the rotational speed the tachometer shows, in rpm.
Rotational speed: 200 rpm
